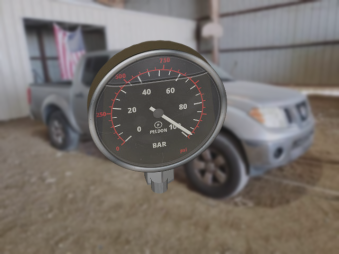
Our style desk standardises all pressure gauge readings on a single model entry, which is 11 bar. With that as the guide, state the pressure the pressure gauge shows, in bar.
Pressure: 97.5 bar
